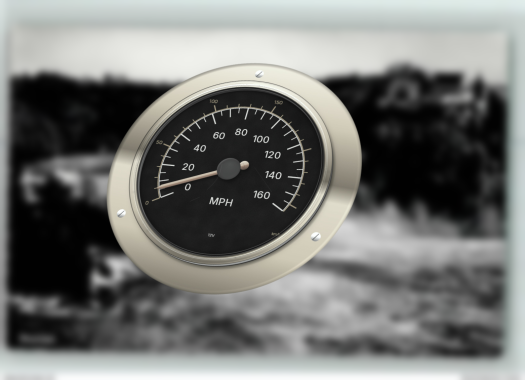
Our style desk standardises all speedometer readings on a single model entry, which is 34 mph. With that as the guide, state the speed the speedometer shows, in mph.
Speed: 5 mph
